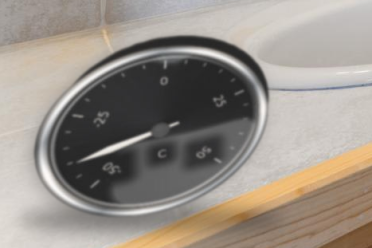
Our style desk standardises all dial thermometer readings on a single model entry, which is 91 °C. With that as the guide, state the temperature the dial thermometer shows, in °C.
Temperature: -40 °C
